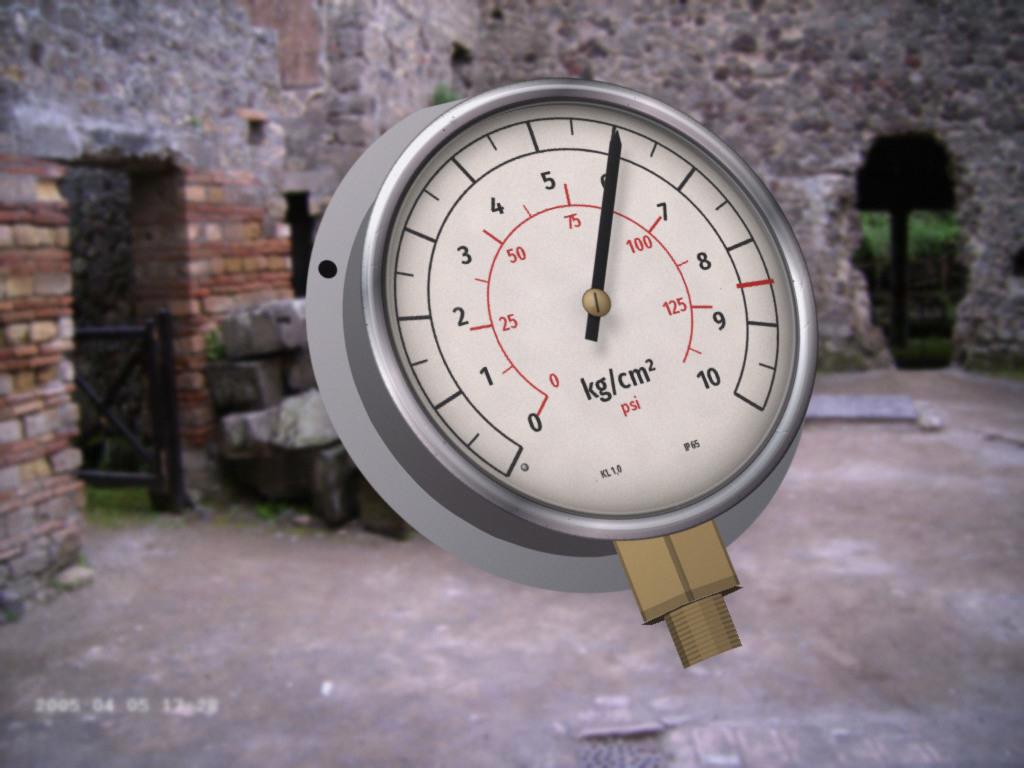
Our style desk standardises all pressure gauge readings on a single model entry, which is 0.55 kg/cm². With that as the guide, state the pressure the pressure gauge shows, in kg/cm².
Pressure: 6 kg/cm²
